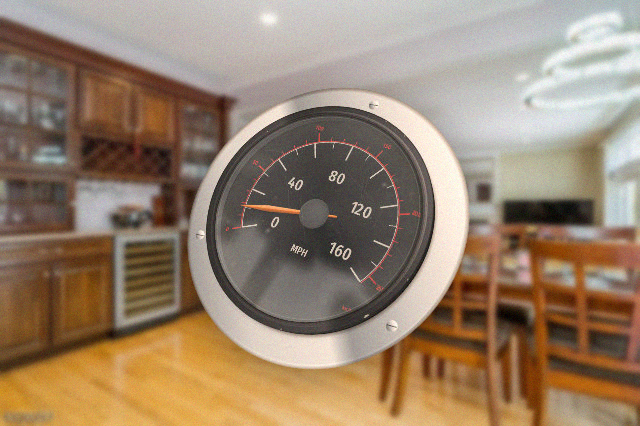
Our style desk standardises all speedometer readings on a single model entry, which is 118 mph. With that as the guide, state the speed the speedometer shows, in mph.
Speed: 10 mph
